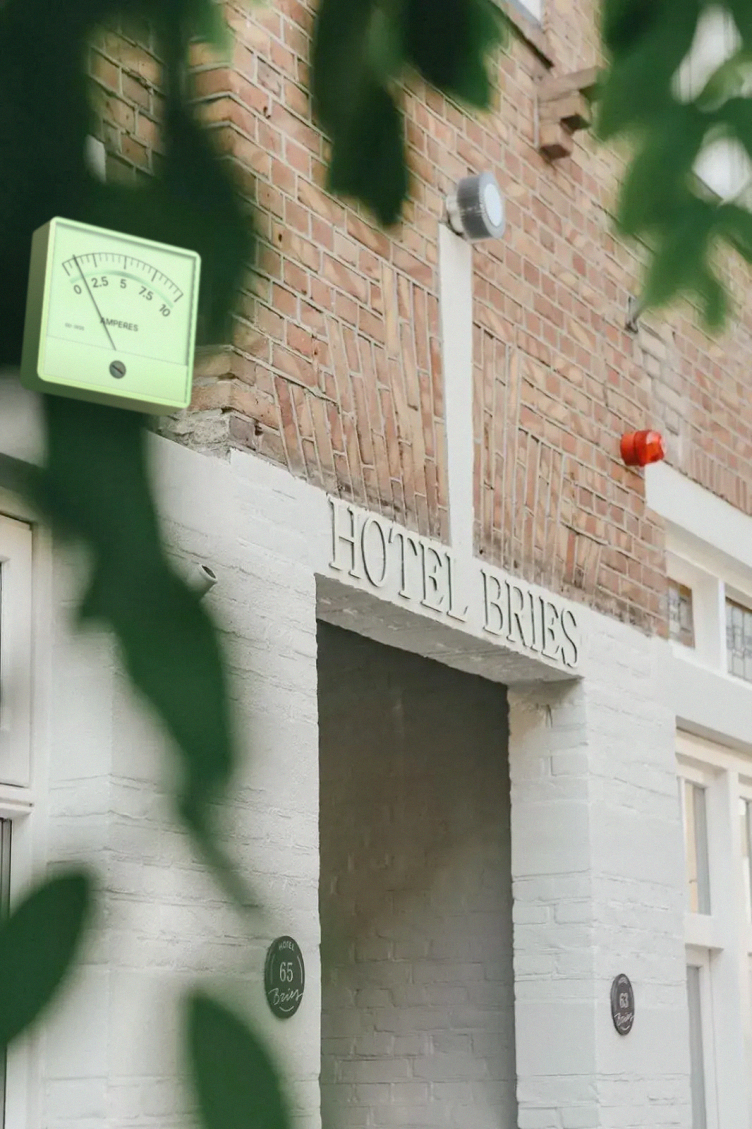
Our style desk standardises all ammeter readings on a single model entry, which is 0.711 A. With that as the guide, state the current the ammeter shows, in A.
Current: 1 A
